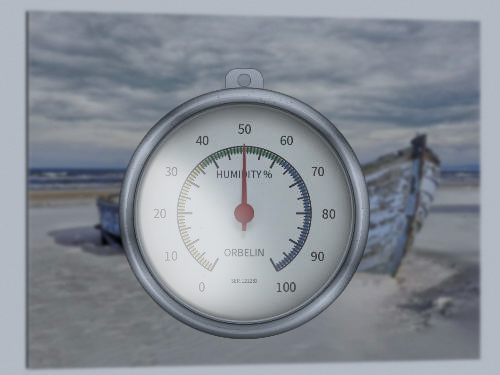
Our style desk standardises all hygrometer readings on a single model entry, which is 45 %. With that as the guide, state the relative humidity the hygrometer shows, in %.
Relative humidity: 50 %
